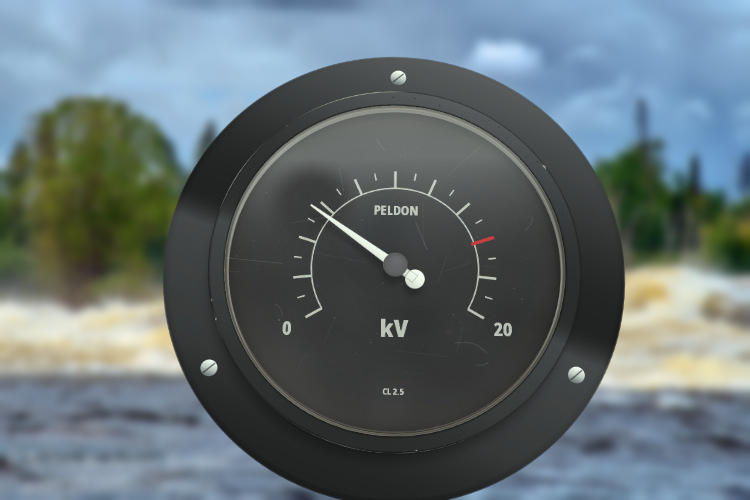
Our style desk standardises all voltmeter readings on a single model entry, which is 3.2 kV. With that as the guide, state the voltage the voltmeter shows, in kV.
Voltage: 5.5 kV
